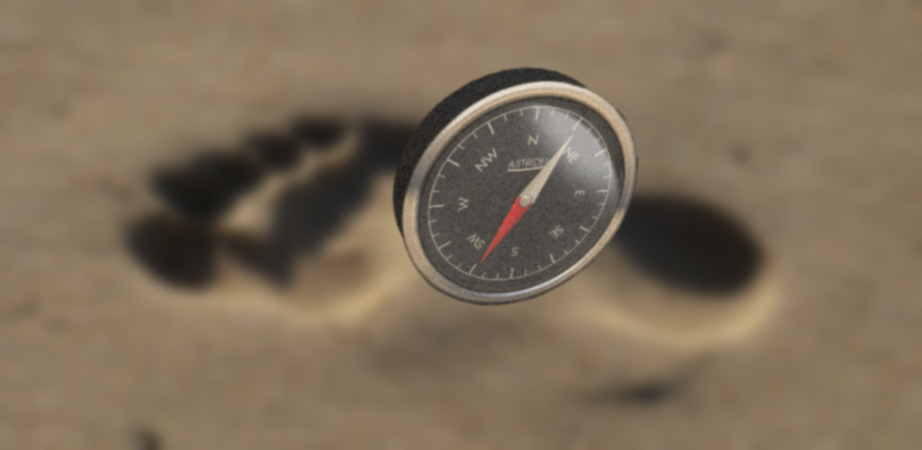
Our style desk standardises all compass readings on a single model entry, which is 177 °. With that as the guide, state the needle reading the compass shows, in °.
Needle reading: 210 °
